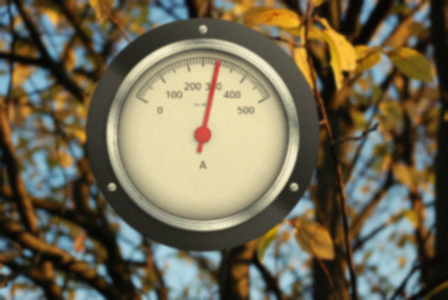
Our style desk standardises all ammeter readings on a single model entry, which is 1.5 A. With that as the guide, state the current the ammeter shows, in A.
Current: 300 A
